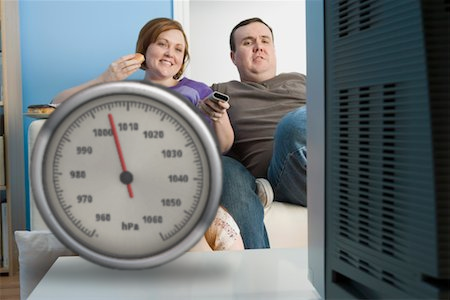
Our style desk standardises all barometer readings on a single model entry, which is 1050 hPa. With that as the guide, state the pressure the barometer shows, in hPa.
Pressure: 1005 hPa
